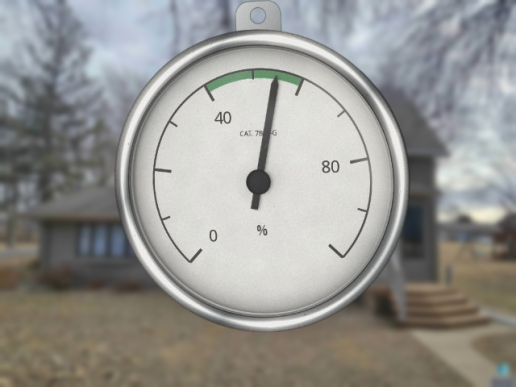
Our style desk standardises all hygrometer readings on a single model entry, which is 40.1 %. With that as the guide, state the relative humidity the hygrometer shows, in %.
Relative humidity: 55 %
